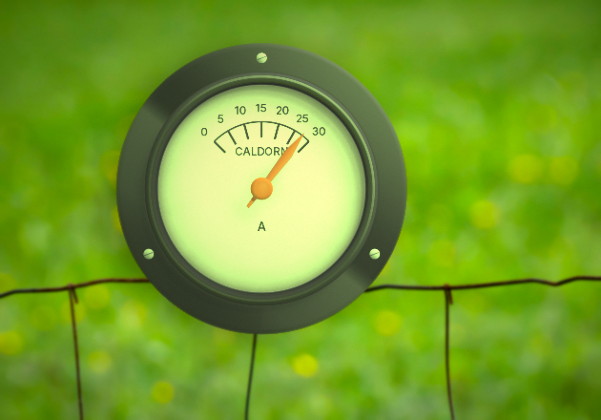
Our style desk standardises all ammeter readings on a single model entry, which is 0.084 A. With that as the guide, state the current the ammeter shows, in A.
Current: 27.5 A
